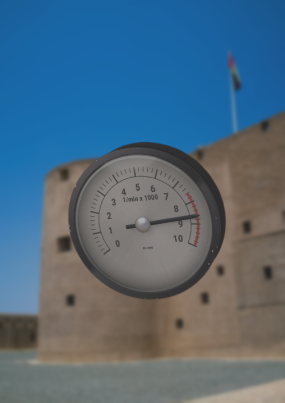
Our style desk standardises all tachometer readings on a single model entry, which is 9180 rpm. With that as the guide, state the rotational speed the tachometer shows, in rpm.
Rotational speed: 8600 rpm
